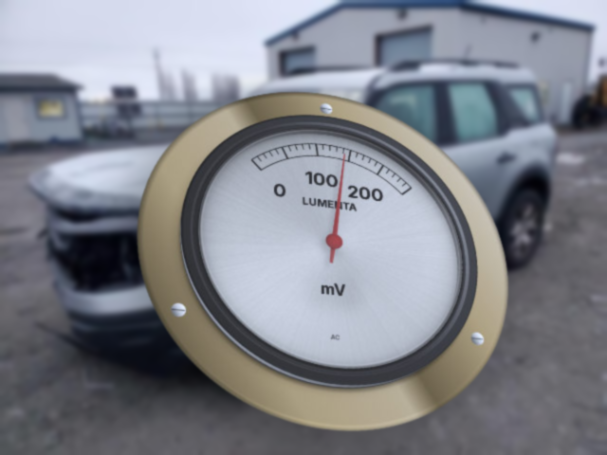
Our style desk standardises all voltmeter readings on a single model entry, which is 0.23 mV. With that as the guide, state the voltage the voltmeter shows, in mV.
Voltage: 140 mV
